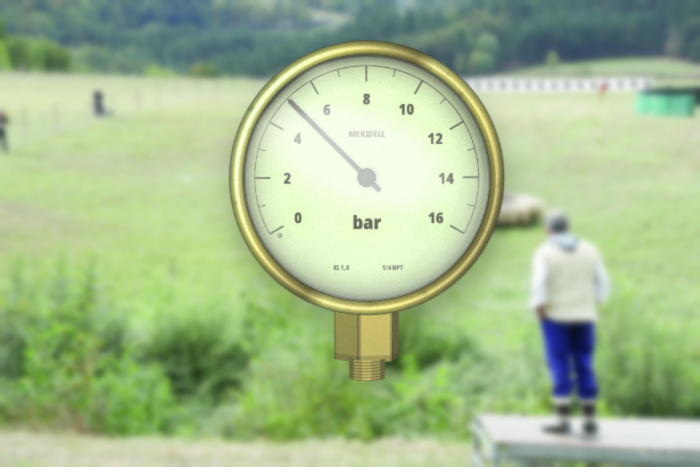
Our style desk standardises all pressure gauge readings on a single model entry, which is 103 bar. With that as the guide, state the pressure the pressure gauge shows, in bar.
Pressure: 5 bar
